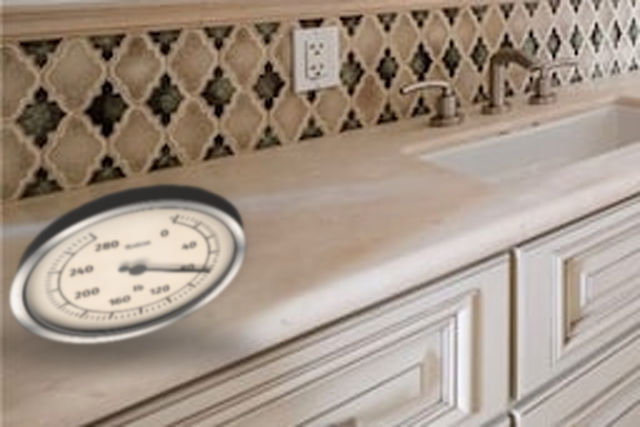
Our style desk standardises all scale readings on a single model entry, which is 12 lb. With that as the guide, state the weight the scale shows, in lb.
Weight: 80 lb
